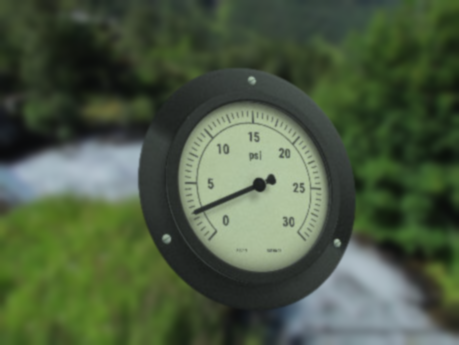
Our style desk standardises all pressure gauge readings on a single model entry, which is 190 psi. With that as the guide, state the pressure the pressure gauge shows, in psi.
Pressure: 2.5 psi
